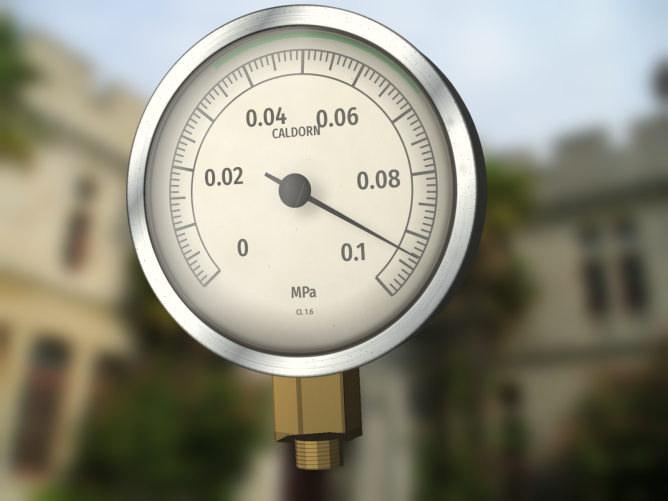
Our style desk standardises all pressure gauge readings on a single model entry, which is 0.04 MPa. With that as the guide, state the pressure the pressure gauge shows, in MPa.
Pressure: 0.093 MPa
